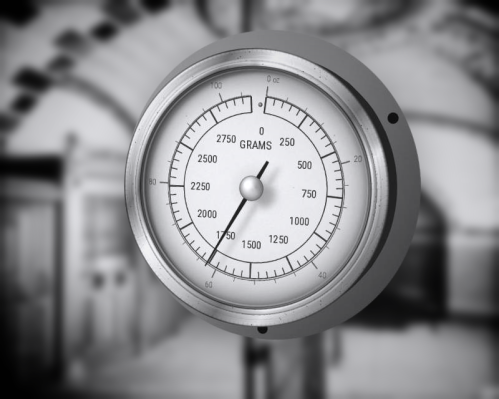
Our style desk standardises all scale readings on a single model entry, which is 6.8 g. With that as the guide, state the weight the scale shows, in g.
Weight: 1750 g
